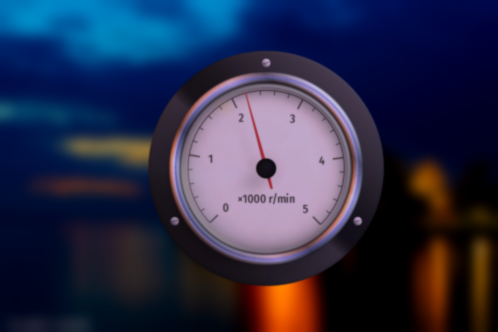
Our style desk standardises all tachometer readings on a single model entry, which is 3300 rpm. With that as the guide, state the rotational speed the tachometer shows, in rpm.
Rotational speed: 2200 rpm
